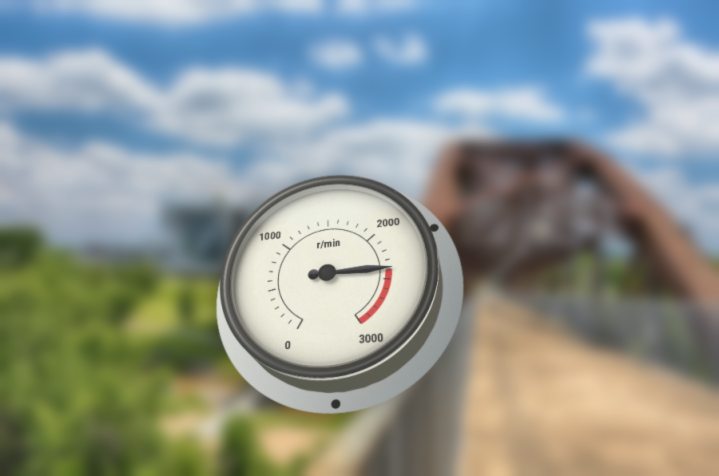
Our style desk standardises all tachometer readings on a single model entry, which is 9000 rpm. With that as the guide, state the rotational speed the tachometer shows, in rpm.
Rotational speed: 2400 rpm
